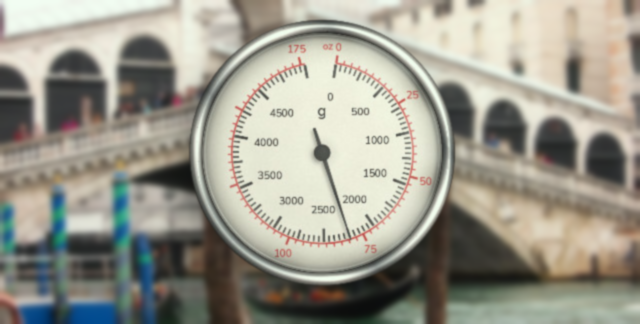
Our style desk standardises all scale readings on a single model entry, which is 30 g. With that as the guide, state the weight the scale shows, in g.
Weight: 2250 g
